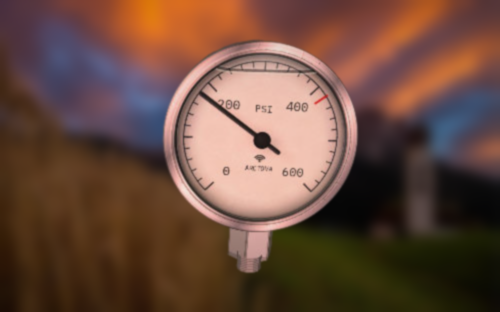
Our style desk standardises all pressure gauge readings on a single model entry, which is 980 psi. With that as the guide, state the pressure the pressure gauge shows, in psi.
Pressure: 180 psi
